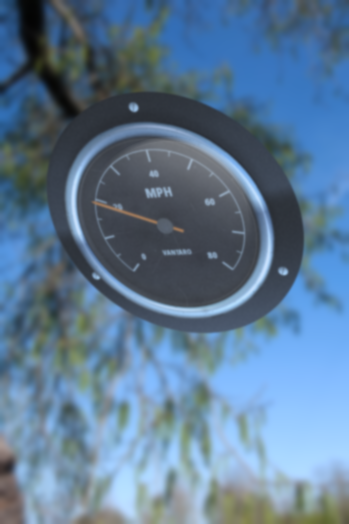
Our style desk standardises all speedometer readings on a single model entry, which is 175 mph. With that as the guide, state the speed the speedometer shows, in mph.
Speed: 20 mph
